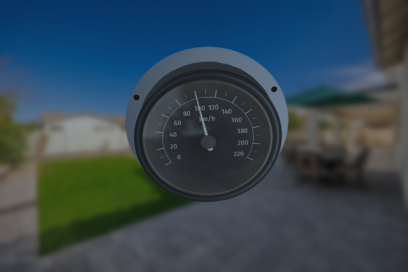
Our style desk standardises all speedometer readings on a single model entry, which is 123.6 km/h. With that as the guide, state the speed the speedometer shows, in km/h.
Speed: 100 km/h
